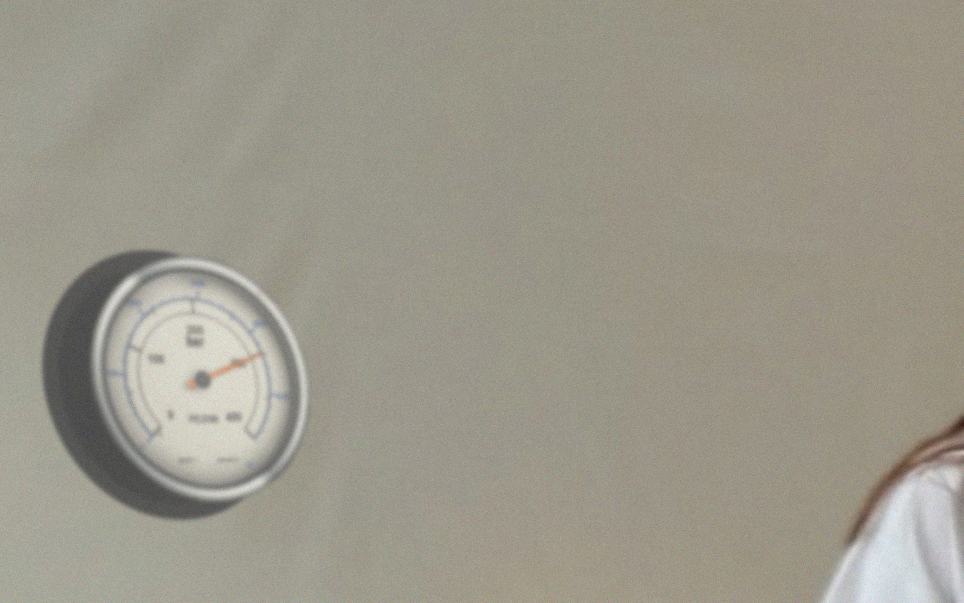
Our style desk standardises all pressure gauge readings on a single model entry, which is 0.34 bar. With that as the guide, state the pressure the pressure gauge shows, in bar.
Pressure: 300 bar
